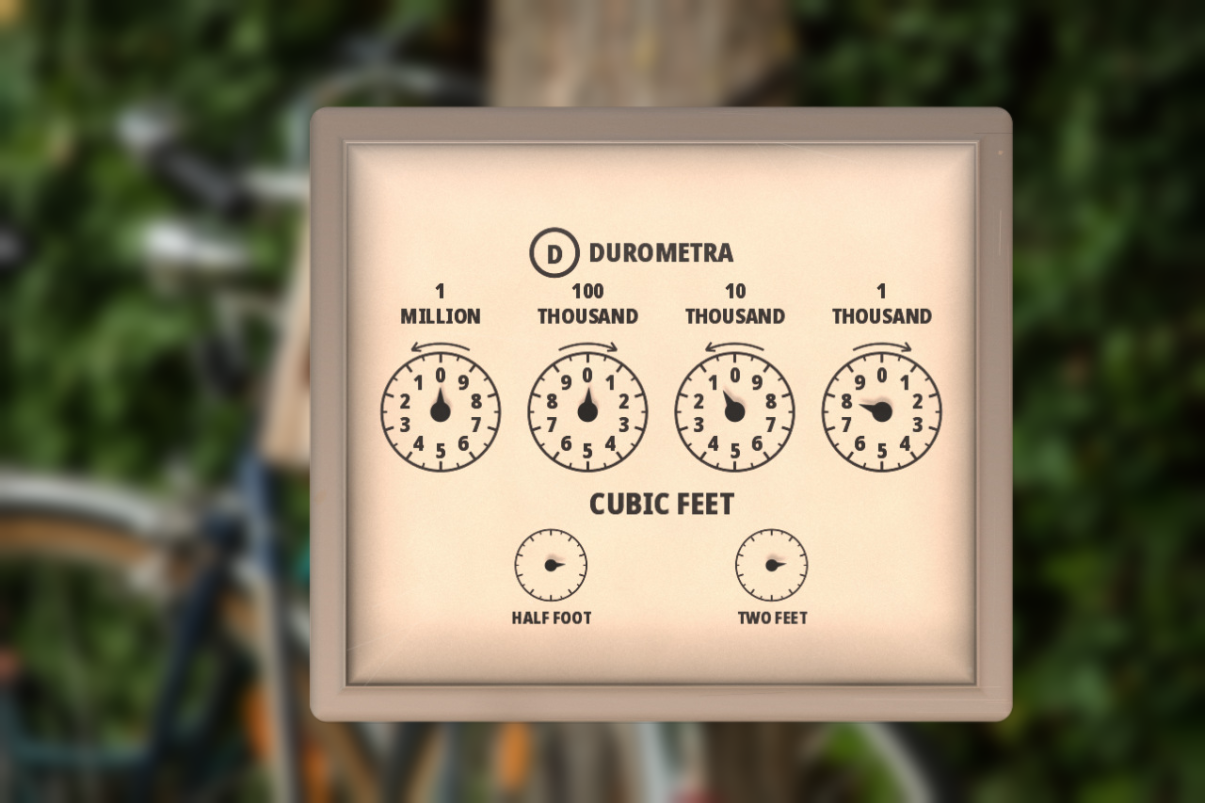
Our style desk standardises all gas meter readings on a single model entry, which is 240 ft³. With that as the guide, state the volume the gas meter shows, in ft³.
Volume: 800 ft³
